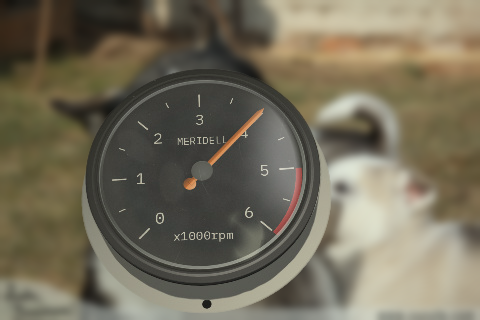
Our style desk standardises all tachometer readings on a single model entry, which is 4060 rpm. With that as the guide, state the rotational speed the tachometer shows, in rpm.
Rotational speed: 4000 rpm
